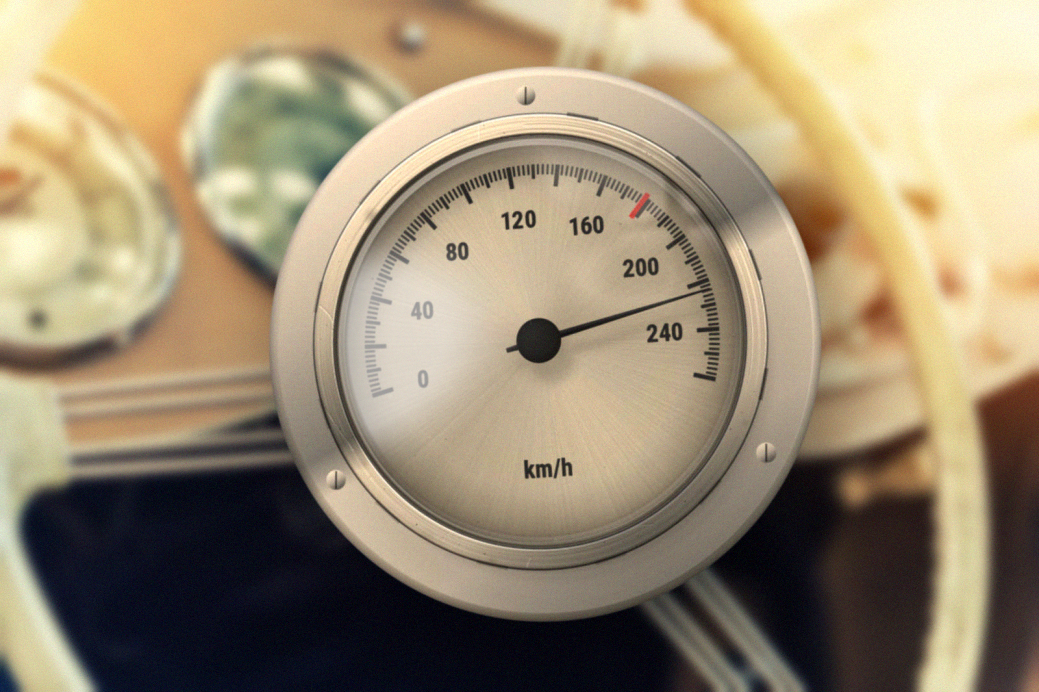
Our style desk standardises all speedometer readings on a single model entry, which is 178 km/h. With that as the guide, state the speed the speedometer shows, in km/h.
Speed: 224 km/h
